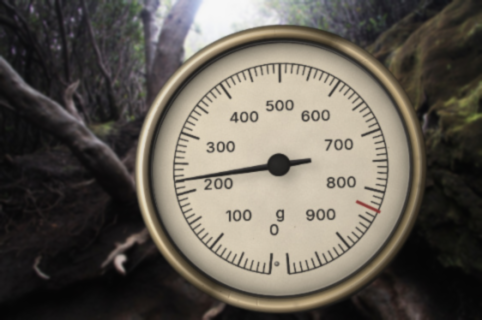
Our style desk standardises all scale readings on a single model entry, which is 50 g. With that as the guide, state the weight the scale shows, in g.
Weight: 220 g
